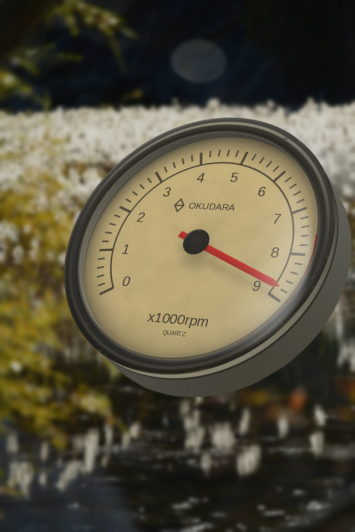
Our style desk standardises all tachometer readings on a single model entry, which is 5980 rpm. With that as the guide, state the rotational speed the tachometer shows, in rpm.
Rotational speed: 8800 rpm
